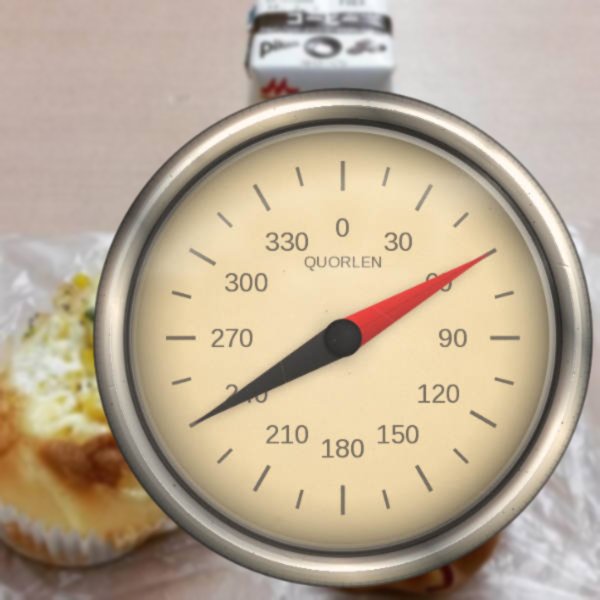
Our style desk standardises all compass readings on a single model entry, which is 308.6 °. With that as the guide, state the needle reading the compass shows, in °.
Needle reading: 60 °
